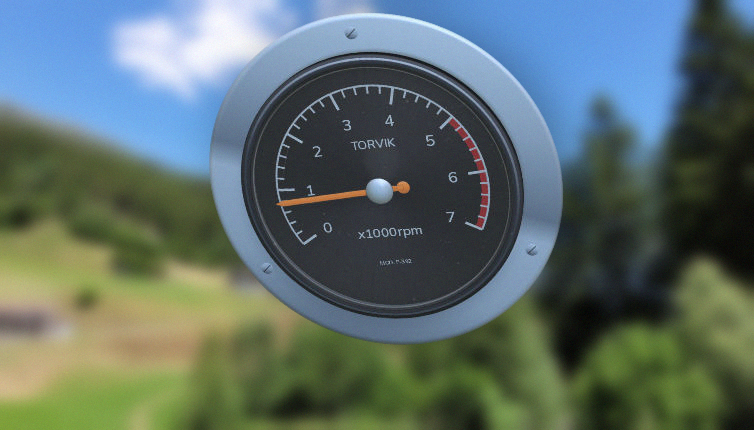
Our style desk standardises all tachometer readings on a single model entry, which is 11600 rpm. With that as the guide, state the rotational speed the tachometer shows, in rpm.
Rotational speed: 800 rpm
